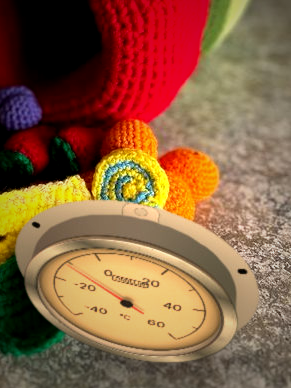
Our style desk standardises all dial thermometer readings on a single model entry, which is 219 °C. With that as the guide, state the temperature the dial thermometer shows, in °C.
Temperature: -10 °C
